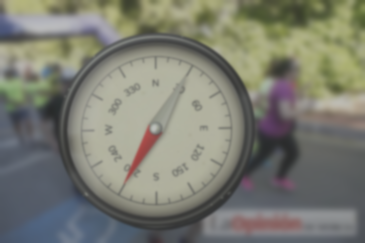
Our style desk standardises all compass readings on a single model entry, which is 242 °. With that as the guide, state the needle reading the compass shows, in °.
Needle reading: 210 °
